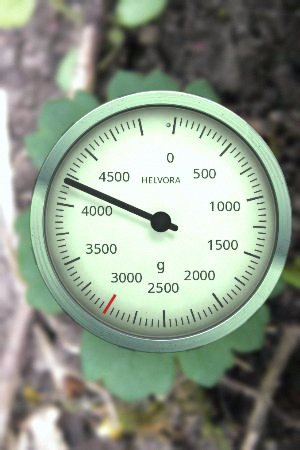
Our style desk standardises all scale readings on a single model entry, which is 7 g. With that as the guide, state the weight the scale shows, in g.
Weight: 4200 g
